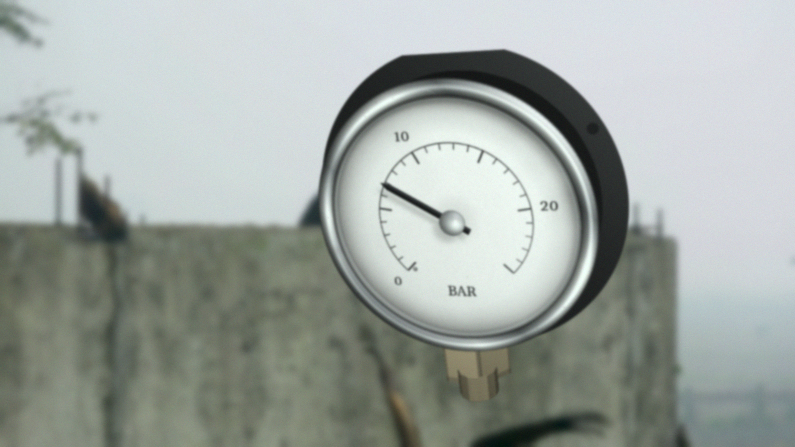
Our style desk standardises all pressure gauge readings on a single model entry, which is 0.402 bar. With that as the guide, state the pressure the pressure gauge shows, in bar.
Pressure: 7 bar
